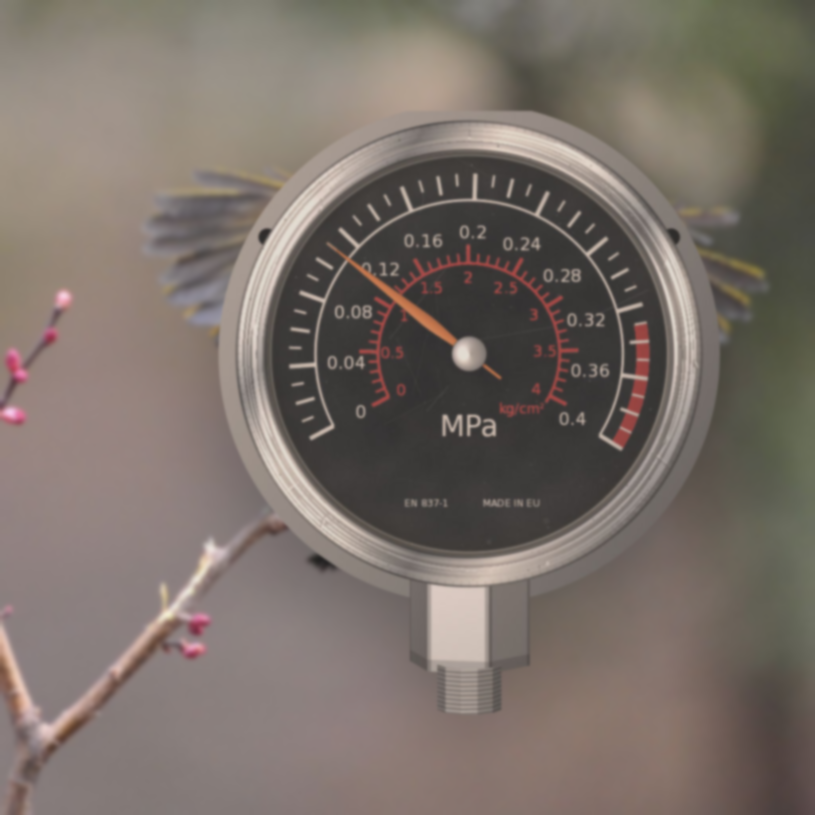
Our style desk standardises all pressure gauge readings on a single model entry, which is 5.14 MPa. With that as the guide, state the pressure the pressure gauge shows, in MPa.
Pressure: 0.11 MPa
